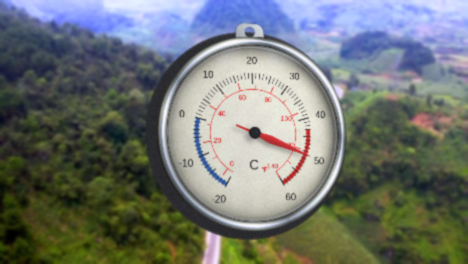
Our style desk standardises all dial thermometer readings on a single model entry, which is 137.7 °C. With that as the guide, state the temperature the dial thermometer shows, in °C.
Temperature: 50 °C
